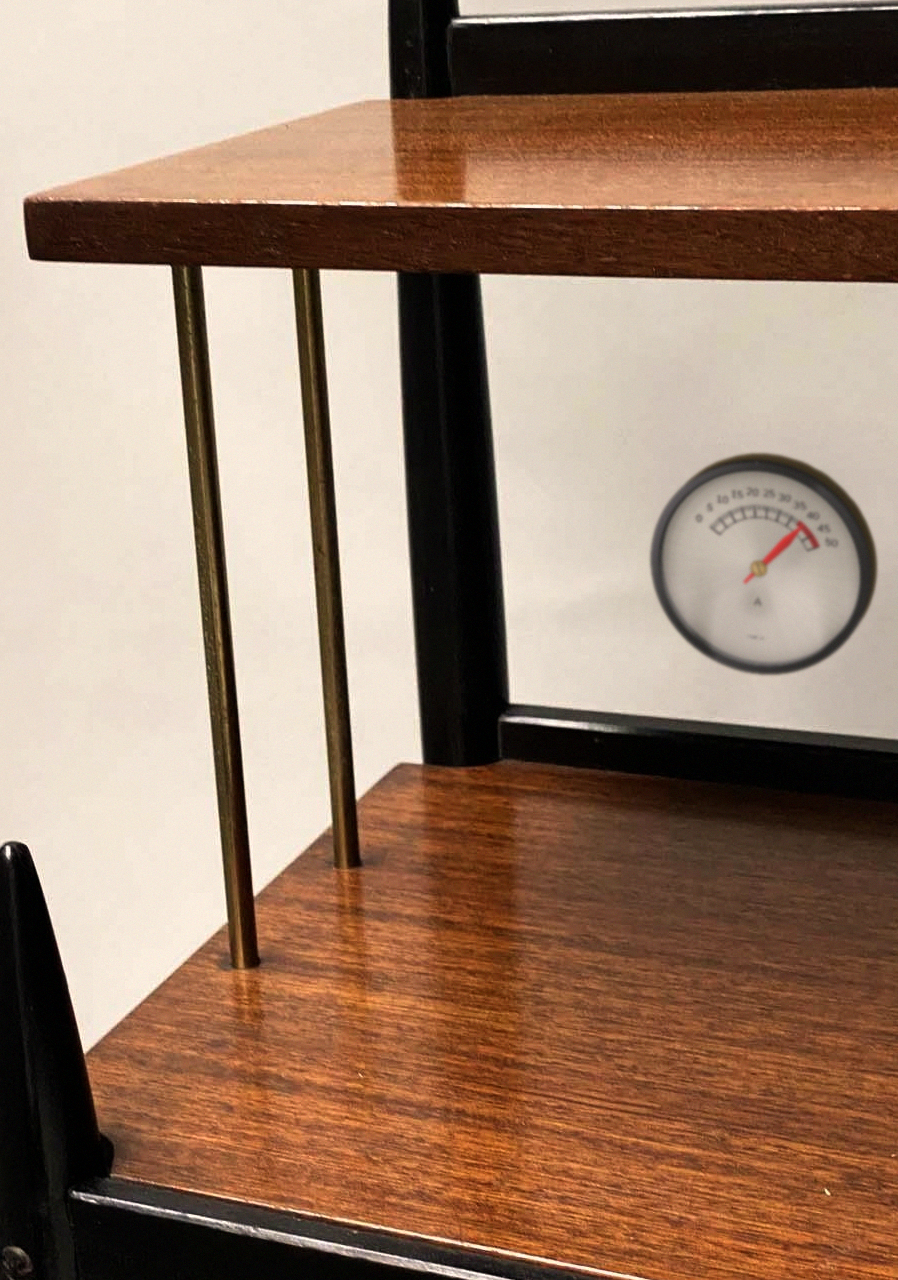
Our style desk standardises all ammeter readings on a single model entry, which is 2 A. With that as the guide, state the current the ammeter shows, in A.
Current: 40 A
